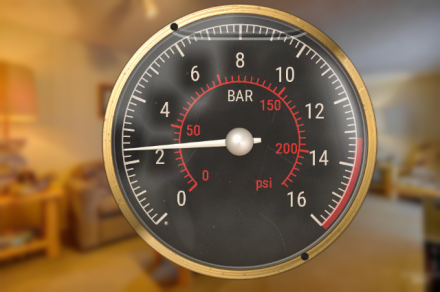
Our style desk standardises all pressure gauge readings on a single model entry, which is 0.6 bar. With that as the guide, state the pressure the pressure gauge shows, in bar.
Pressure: 2.4 bar
